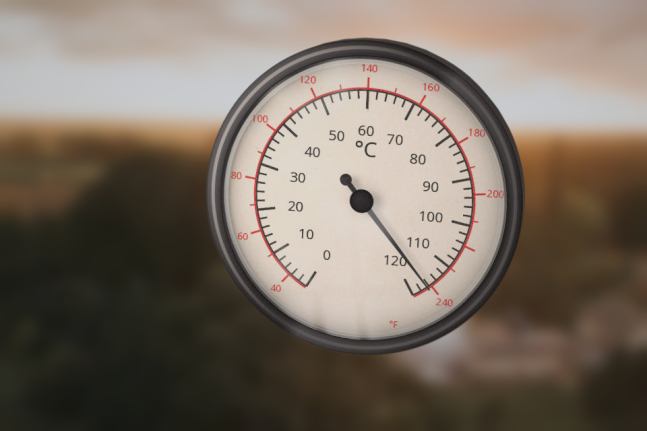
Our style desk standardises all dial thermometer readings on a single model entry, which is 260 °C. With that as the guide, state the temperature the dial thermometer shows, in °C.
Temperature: 116 °C
